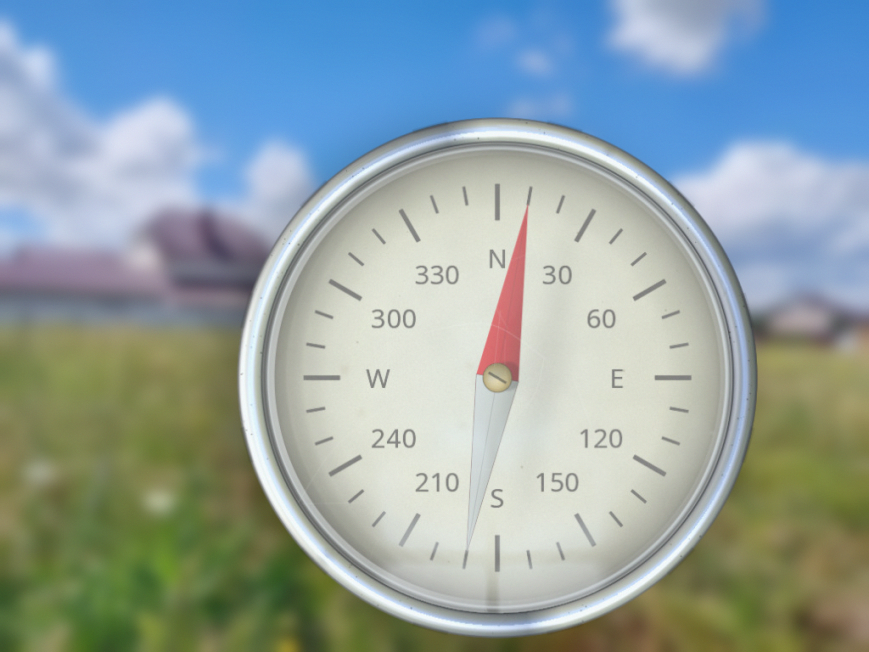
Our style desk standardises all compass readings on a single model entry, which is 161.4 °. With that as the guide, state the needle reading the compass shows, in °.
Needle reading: 10 °
